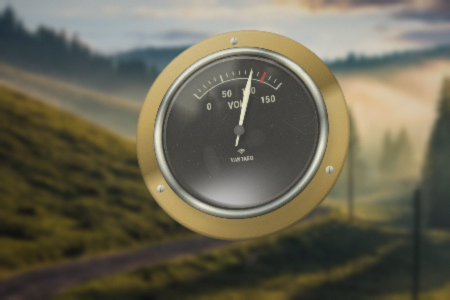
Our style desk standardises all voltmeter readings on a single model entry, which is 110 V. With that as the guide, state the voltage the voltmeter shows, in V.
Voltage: 100 V
